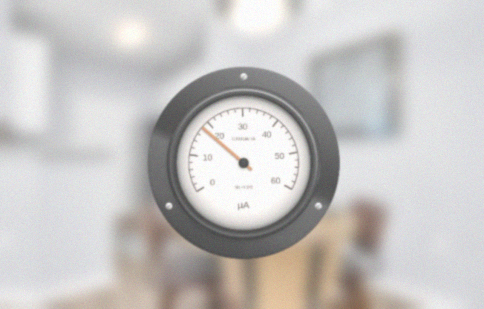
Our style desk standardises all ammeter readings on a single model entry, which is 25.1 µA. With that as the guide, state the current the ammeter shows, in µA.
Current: 18 µA
